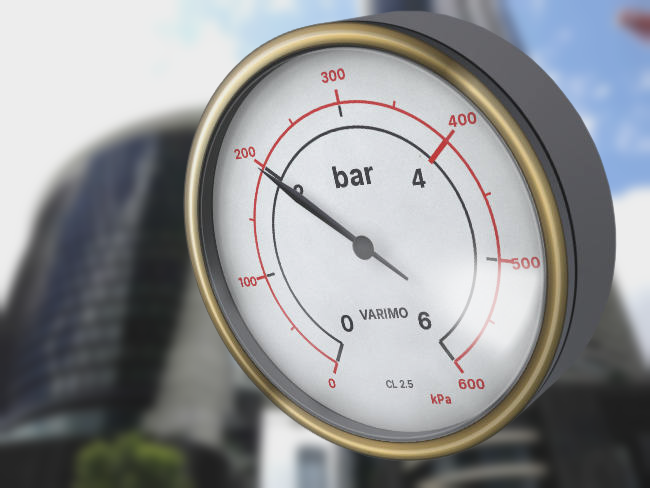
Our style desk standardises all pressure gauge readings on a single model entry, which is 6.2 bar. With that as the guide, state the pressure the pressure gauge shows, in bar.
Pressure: 2 bar
